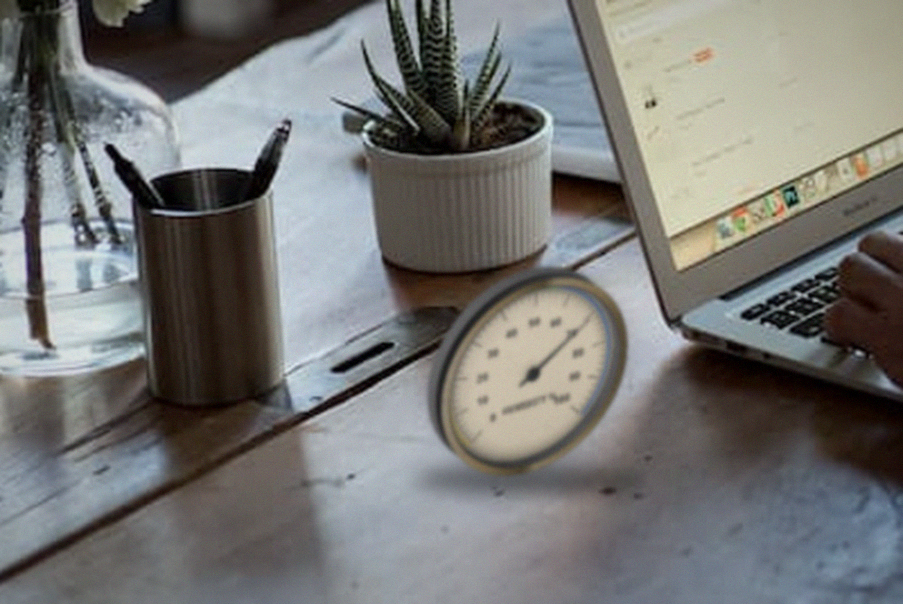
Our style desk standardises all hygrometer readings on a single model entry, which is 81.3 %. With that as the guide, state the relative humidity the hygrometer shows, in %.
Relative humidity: 70 %
